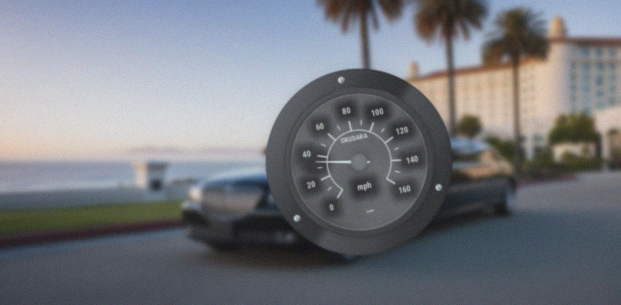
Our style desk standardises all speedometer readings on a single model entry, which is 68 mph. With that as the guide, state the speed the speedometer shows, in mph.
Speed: 35 mph
